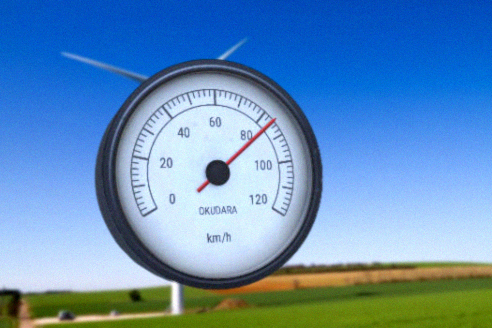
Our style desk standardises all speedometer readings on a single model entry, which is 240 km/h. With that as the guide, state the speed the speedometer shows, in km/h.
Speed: 84 km/h
